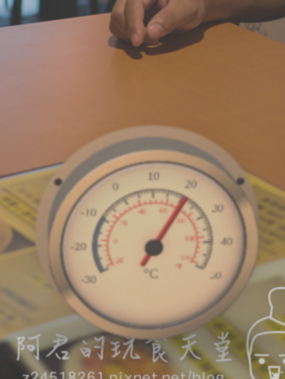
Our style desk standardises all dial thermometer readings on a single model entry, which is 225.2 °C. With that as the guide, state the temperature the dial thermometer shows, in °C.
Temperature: 20 °C
